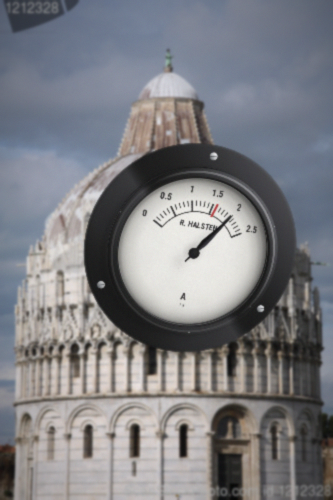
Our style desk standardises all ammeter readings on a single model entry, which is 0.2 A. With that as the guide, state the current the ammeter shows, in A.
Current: 2 A
